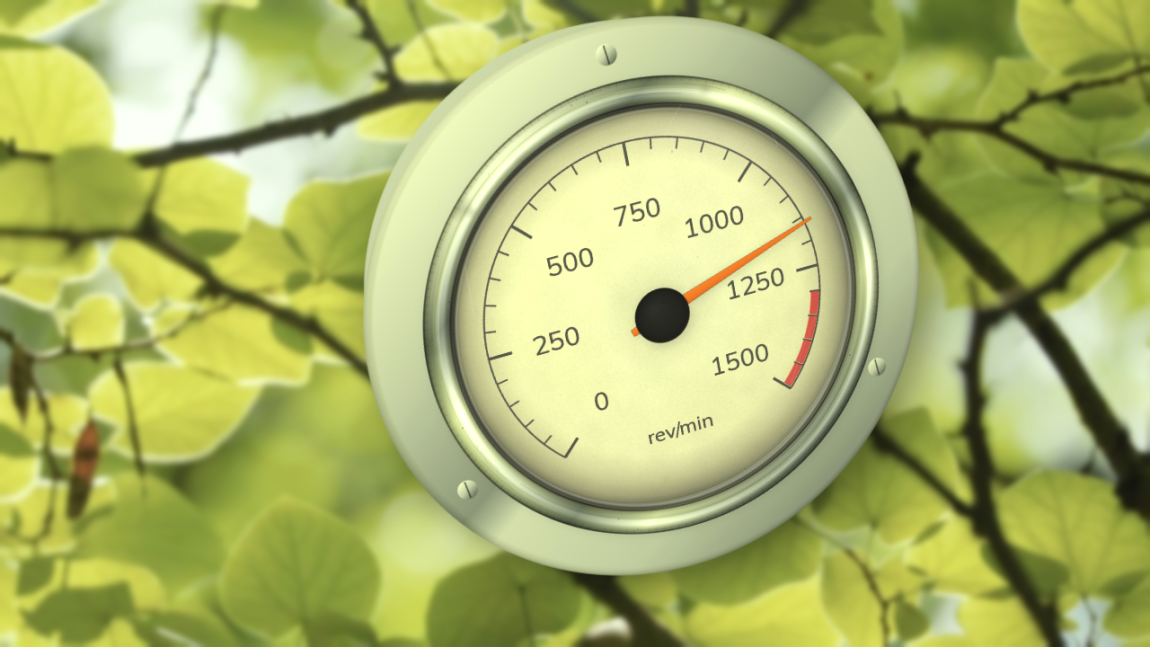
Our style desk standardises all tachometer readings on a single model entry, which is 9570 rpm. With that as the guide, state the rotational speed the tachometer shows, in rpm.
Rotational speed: 1150 rpm
